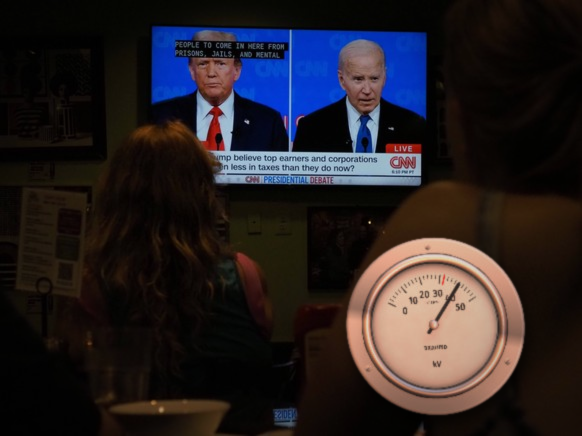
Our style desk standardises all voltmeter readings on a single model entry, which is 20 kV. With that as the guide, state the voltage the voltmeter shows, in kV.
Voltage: 40 kV
